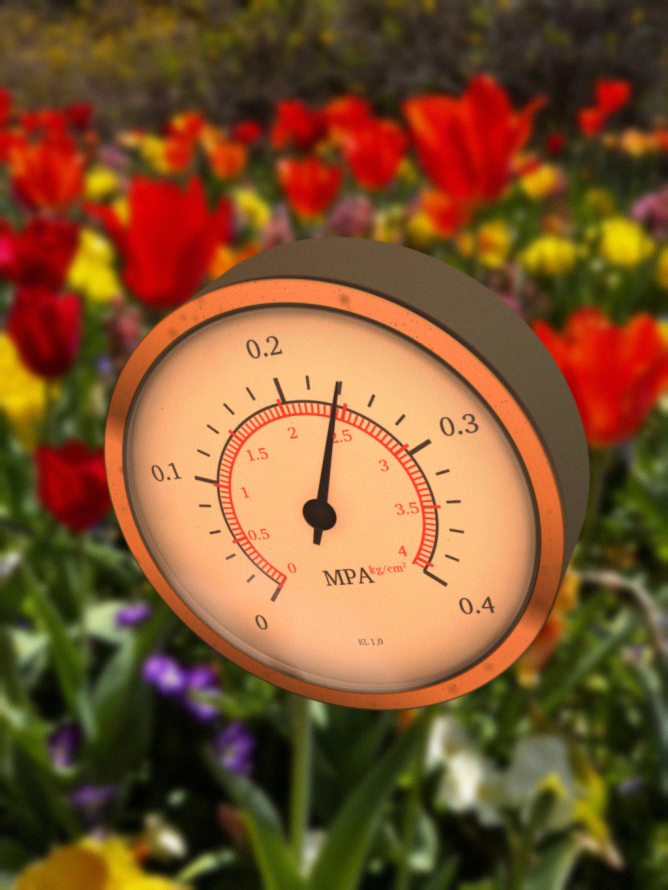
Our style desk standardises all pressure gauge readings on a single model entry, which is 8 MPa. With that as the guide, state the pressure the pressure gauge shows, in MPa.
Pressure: 0.24 MPa
